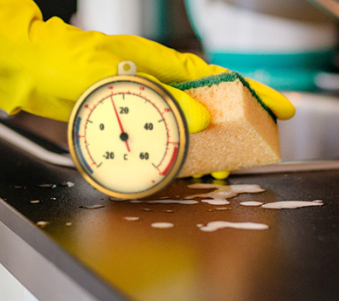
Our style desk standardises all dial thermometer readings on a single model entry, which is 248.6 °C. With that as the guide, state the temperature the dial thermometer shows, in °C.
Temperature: 15 °C
